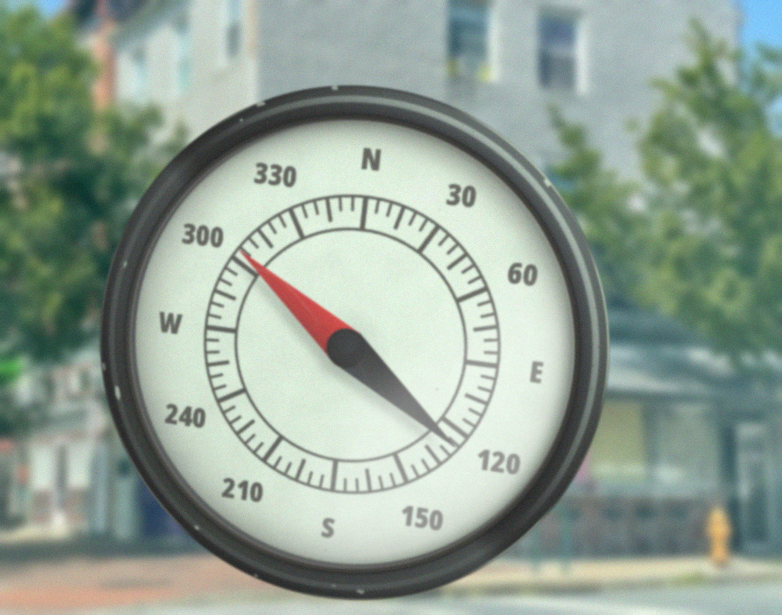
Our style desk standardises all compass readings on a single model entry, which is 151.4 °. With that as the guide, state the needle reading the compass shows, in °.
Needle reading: 305 °
